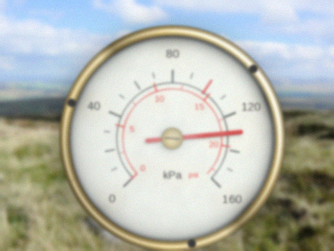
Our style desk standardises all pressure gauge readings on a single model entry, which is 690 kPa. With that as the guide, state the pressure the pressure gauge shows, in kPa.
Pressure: 130 kPa
